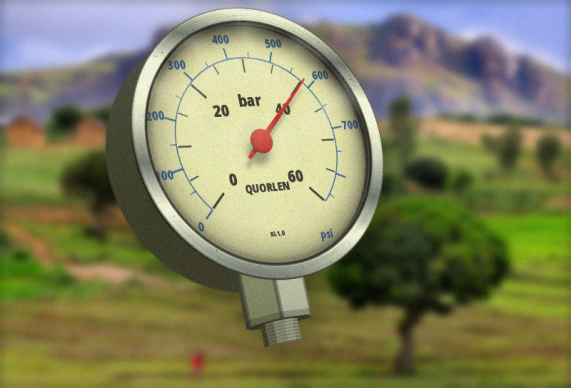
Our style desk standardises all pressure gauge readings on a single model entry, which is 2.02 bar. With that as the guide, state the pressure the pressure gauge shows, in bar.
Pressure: 40 bar
